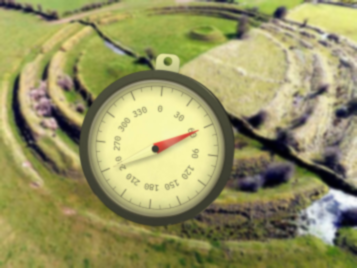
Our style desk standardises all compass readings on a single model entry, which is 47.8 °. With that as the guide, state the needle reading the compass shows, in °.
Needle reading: 60 °
